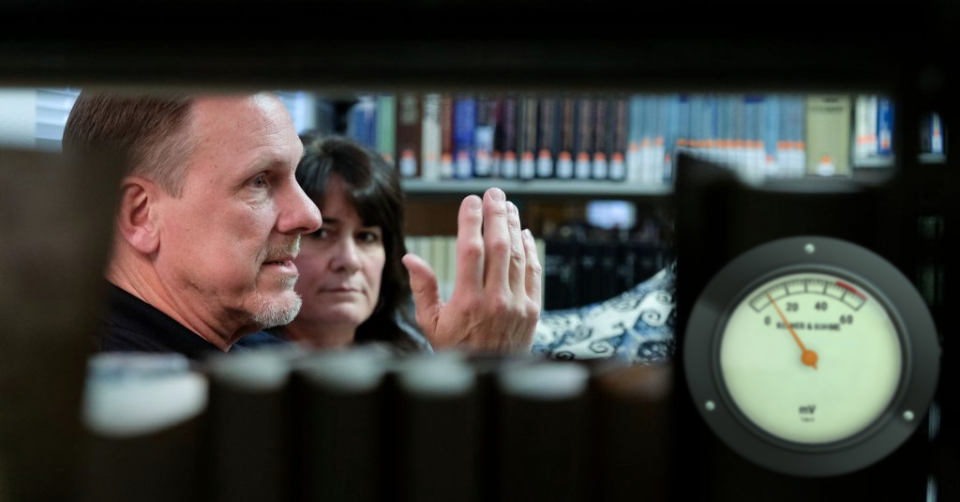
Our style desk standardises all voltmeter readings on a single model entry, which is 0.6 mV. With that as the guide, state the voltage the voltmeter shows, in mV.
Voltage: 10 mV
